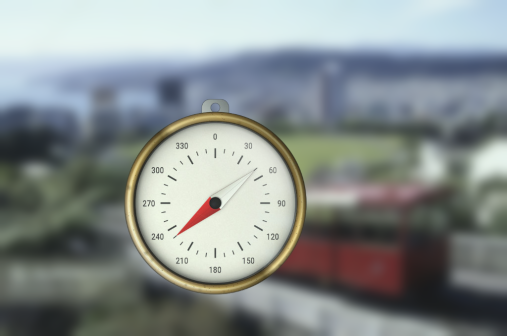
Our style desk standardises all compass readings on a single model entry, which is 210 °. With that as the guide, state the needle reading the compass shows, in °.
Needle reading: 230 °
